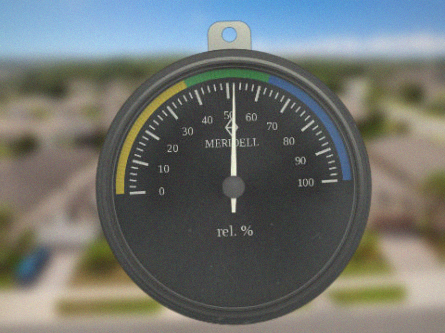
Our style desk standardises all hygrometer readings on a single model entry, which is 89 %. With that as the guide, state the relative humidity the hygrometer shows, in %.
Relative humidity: 52 %
